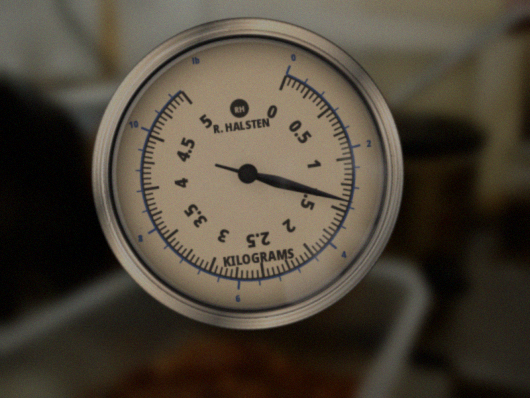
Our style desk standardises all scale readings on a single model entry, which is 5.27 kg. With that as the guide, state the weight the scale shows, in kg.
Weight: 1.4 kg
